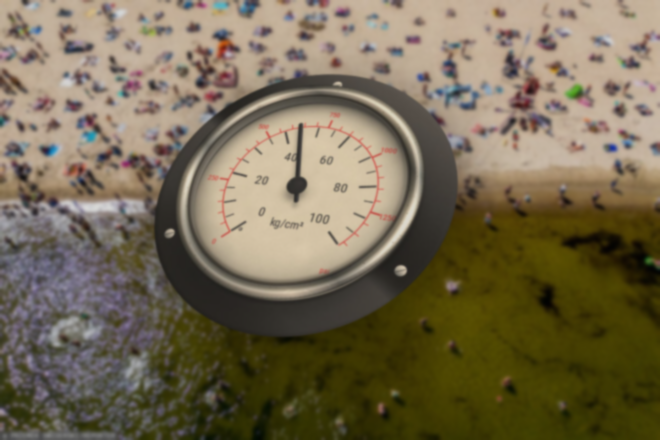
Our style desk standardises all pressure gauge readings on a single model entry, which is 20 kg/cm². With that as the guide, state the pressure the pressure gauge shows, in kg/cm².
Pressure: 45 kg/cm²
